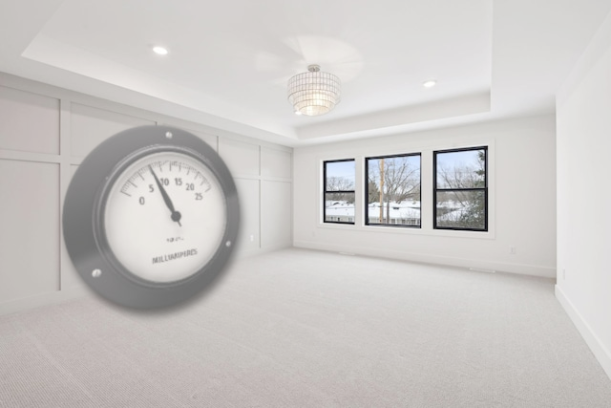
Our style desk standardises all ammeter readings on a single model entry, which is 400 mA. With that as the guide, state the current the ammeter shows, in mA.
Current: 7.5 mA
